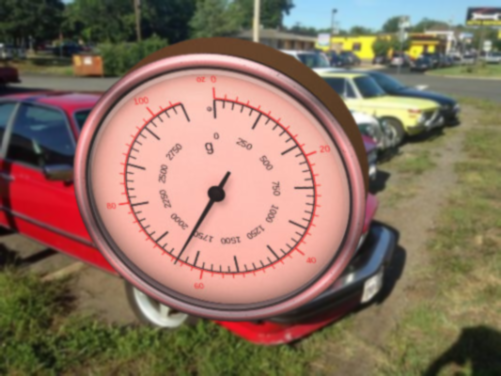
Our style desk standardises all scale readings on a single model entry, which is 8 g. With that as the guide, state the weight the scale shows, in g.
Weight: 1850 g
